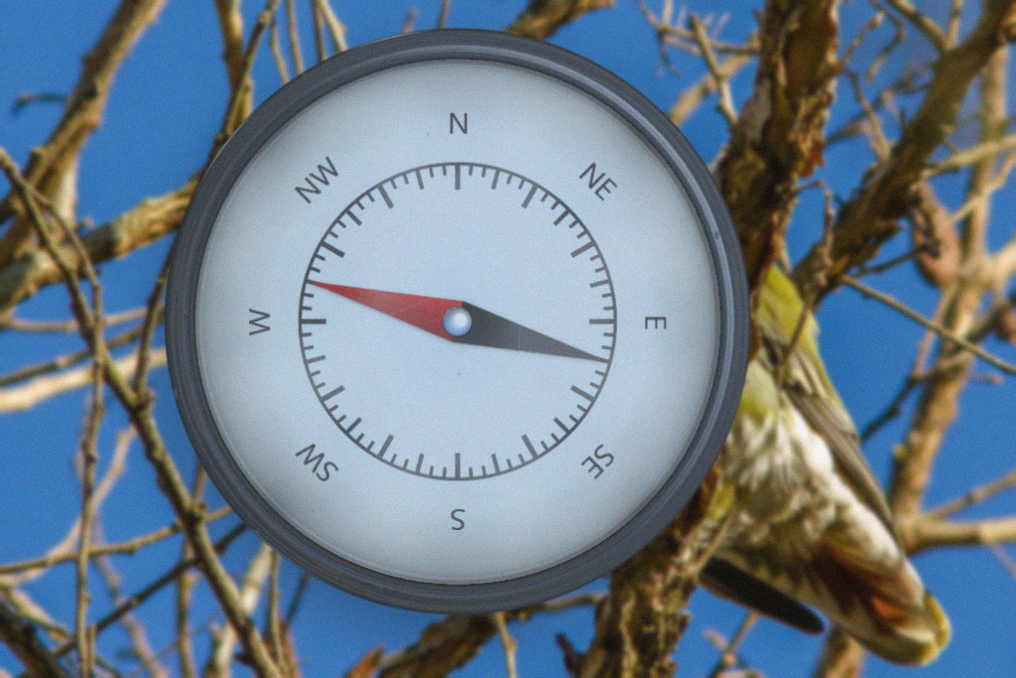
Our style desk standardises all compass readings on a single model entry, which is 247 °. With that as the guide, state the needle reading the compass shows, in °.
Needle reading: 285 °
